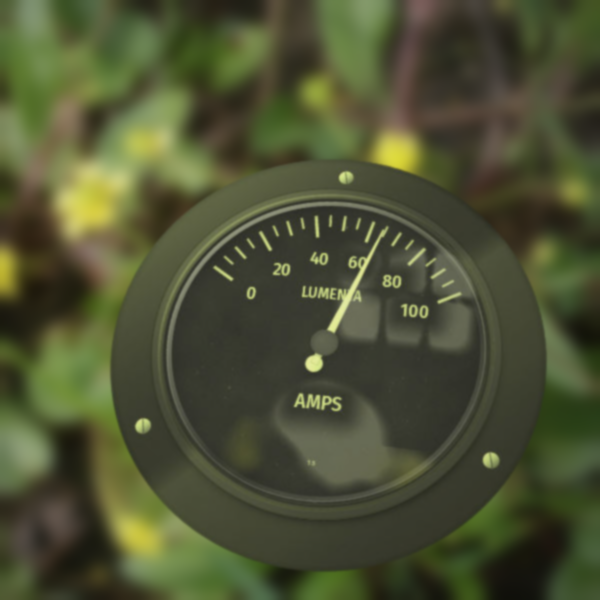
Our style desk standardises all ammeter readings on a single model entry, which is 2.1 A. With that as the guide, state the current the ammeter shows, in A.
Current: 65 A
